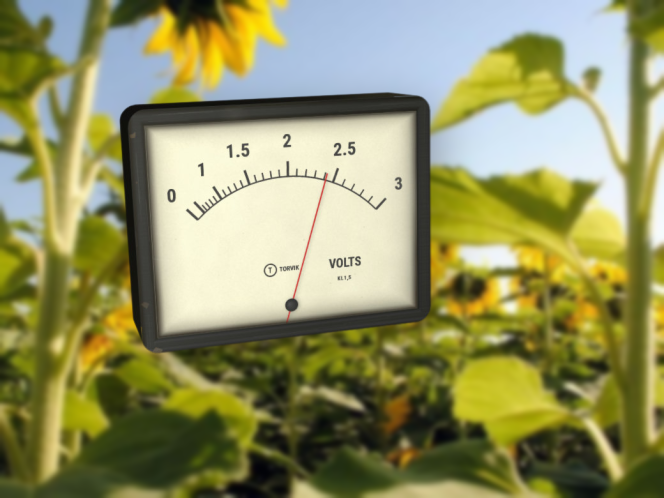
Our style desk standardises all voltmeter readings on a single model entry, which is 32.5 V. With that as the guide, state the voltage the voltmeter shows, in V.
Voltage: 2.4 V
